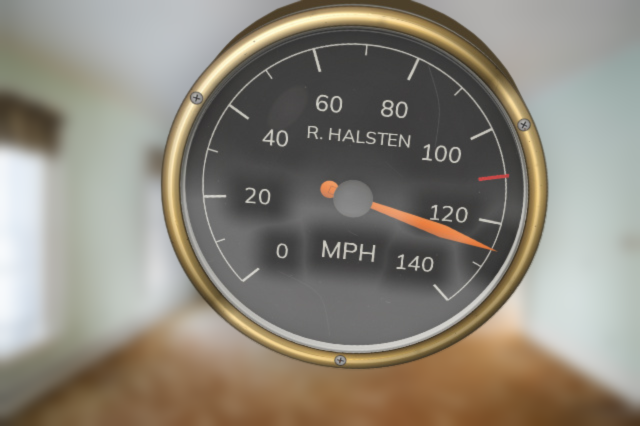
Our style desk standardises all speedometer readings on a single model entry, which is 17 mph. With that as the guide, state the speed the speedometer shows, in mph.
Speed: 125 mph
